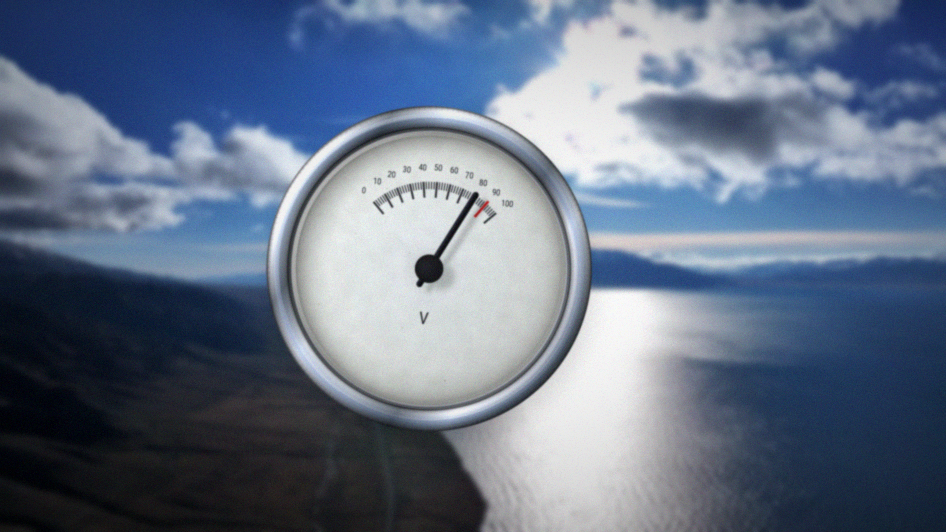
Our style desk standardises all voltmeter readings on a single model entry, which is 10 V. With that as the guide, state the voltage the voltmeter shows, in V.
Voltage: 80 V
